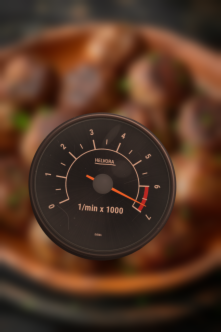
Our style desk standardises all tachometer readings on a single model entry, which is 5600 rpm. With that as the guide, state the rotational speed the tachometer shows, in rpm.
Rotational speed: 6750 rpm
